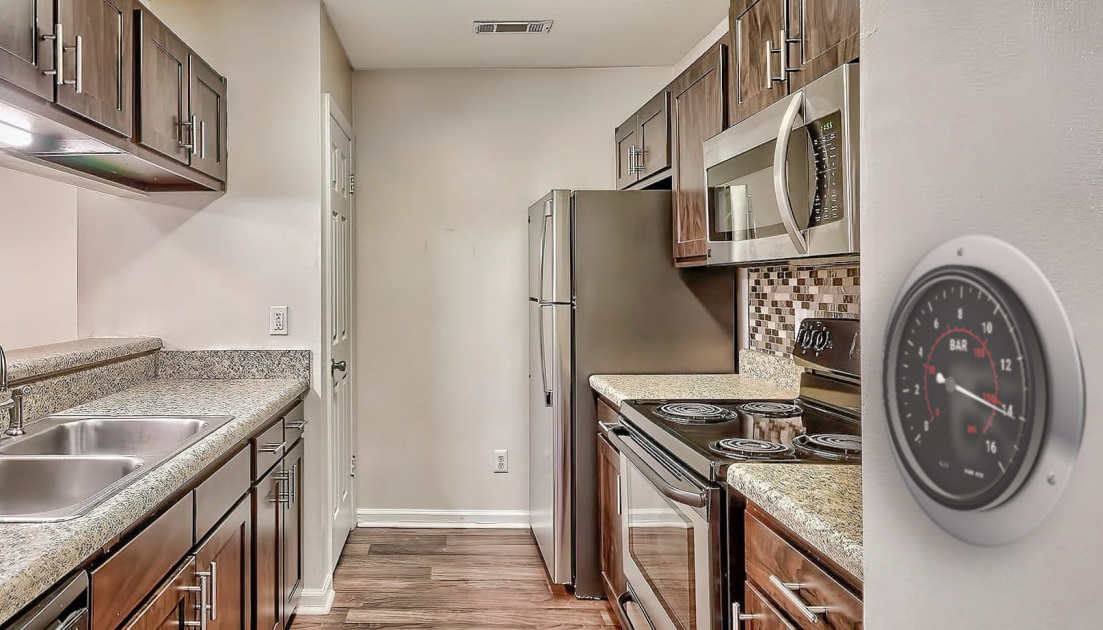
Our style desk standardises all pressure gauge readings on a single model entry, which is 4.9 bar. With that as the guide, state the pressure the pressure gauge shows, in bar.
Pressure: 14 bar
